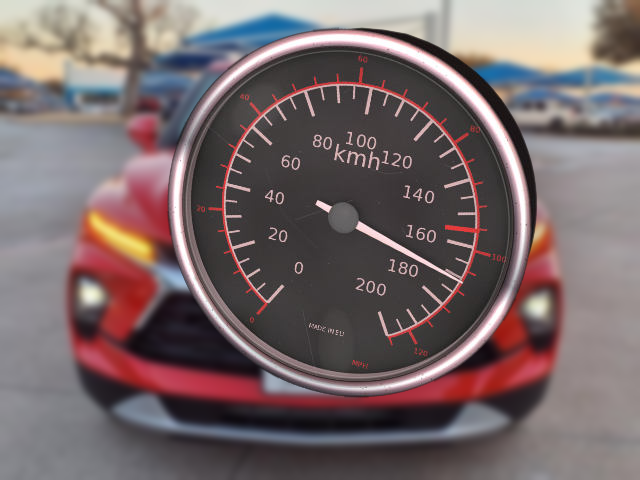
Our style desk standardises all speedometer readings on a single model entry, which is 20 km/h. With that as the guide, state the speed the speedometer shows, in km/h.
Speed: 170 km/h
